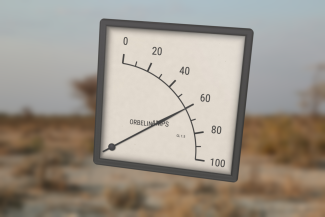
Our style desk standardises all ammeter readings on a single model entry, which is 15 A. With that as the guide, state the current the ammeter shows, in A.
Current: 60 A
